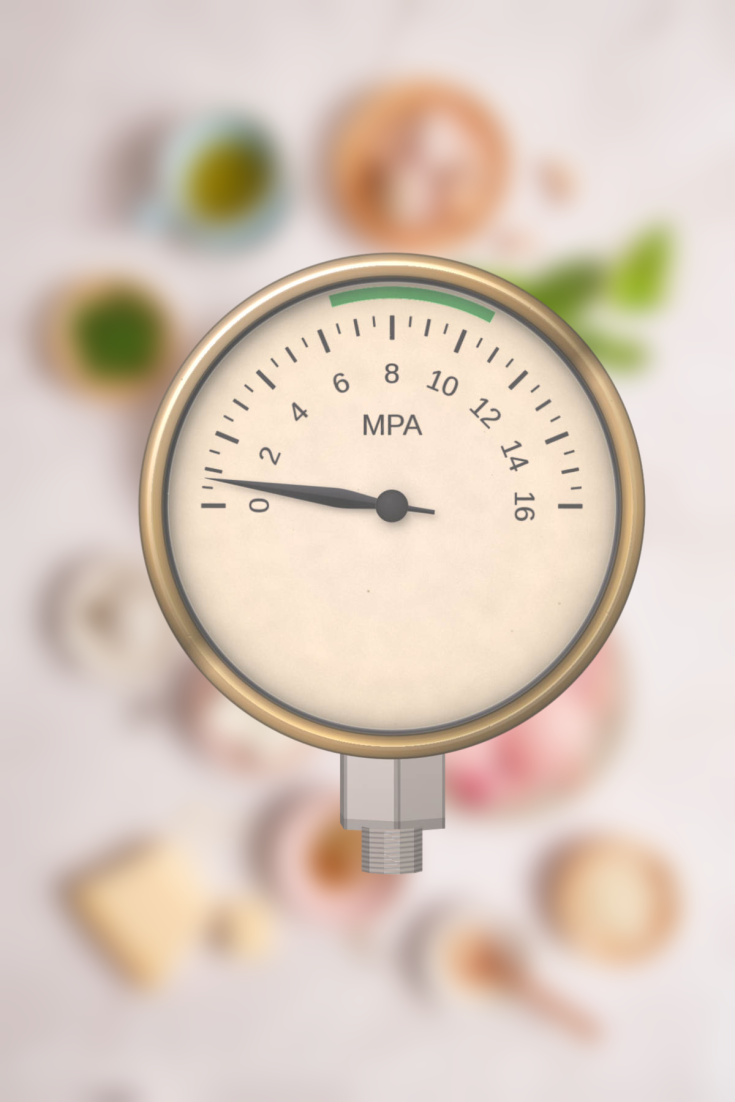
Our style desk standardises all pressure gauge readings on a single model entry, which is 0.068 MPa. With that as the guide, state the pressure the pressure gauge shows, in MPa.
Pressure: 0.75 MPa
